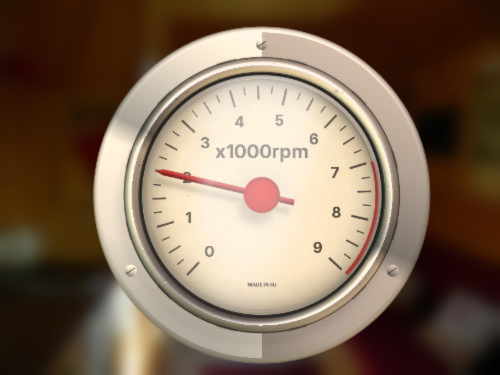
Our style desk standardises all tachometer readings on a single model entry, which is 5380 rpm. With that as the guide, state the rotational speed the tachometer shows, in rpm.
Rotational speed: 2000 rpm
